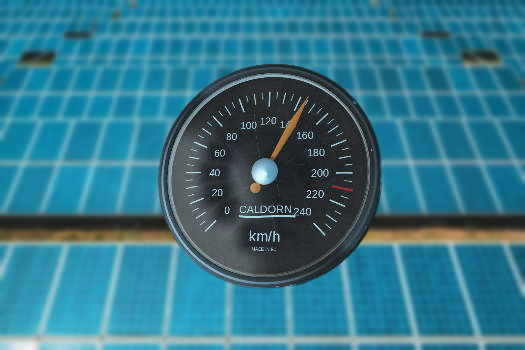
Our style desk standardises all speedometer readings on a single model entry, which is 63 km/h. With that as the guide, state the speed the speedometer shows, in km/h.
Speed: 145 km/h
